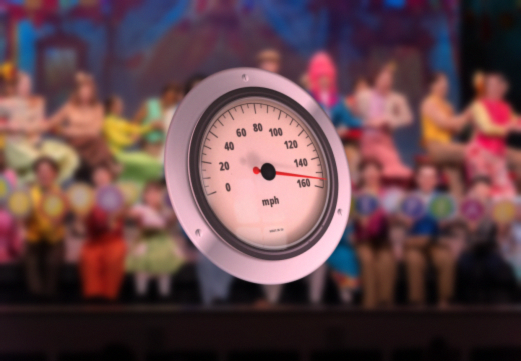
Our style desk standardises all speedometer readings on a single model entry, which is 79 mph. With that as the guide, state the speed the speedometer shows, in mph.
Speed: 155 mph
